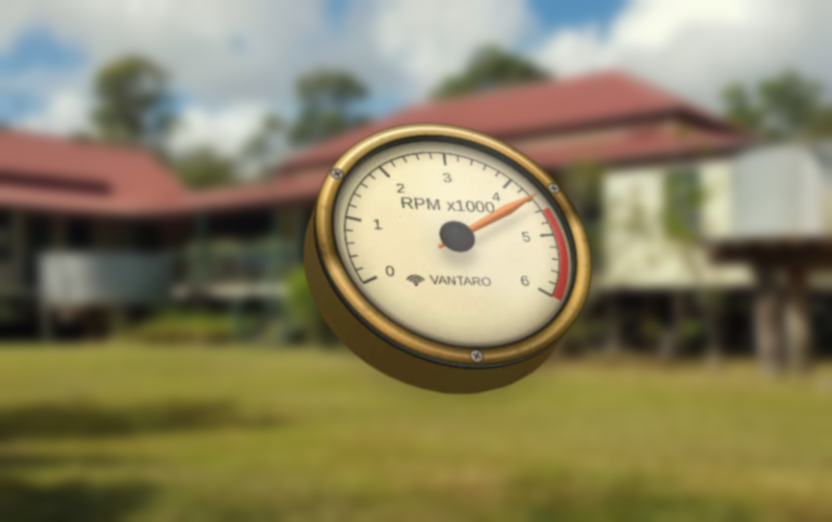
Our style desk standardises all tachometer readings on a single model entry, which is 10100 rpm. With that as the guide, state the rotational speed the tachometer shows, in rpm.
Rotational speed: 4400 rpm
